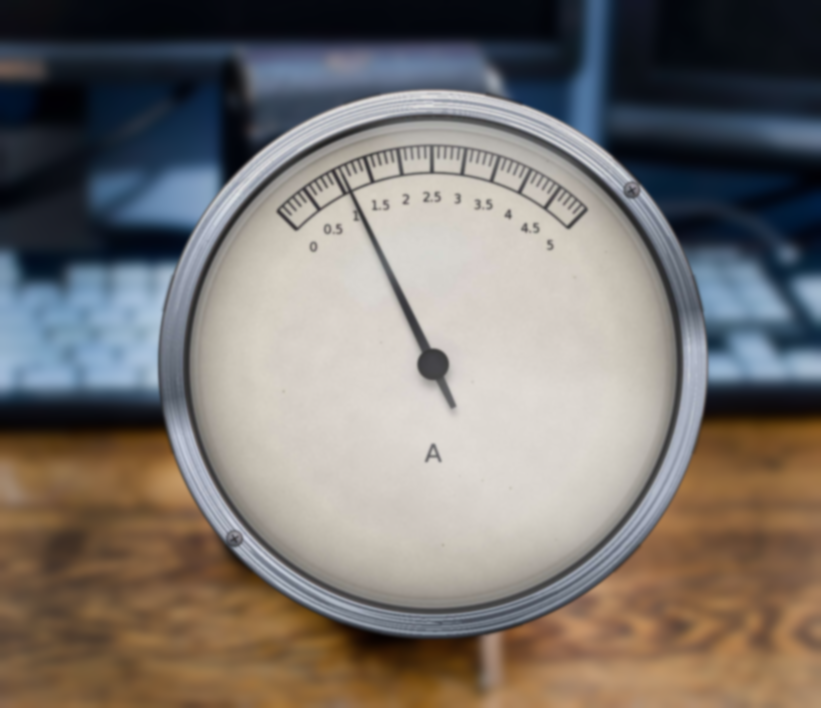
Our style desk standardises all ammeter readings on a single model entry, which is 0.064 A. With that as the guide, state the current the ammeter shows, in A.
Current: 1.1 A
